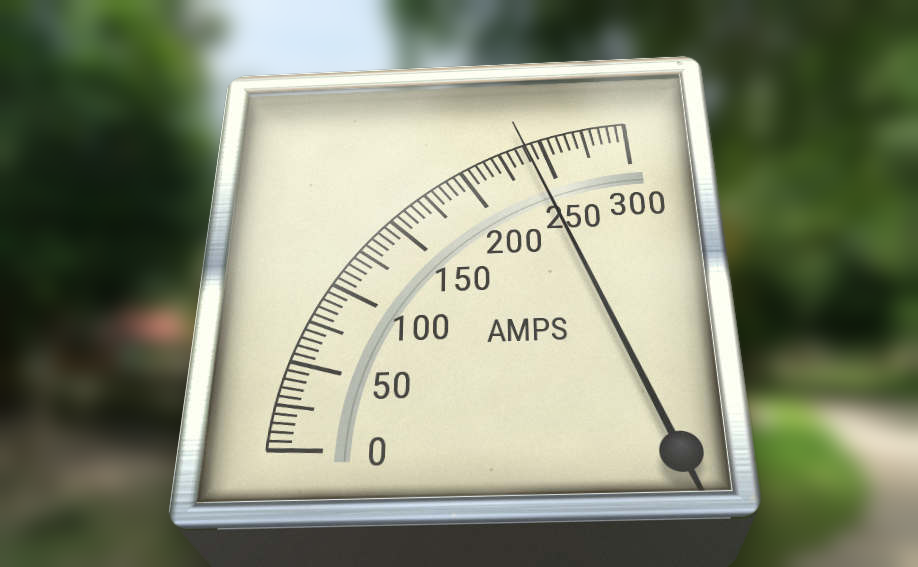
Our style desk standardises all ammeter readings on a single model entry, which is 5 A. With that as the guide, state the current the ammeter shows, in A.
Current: 240 A
